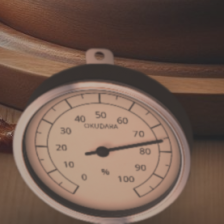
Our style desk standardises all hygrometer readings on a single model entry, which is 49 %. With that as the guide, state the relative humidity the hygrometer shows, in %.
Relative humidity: 75 %
